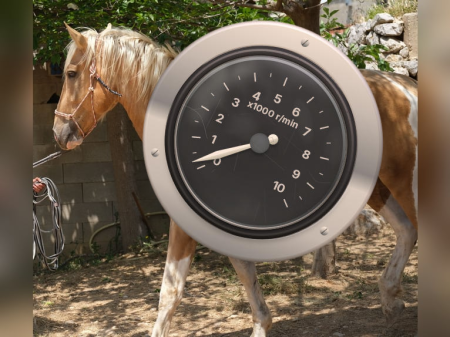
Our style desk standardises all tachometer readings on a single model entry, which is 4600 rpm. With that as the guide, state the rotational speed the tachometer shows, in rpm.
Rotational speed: 250 rpm
